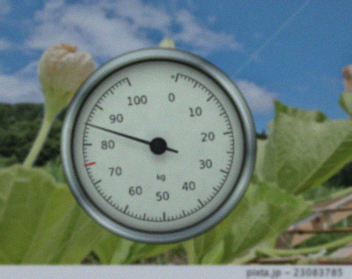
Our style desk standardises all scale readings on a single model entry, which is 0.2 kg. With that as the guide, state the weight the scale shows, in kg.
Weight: 85 kg
